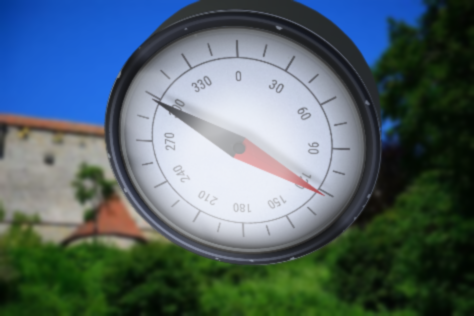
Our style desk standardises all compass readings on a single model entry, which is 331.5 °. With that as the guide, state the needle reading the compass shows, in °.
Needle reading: 120 °
